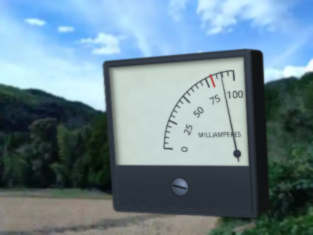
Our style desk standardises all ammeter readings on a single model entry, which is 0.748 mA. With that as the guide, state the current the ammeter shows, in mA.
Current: 90 mA
